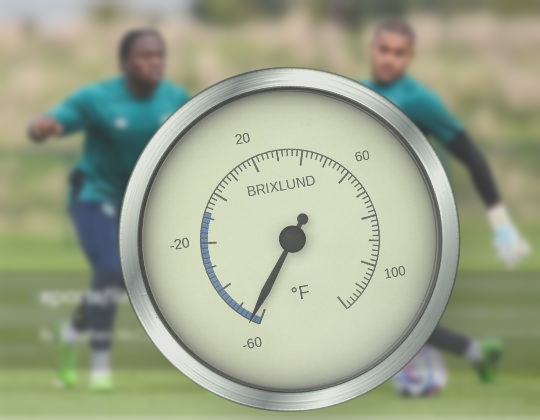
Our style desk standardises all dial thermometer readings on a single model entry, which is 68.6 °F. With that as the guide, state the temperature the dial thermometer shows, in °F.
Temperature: -56 °F
